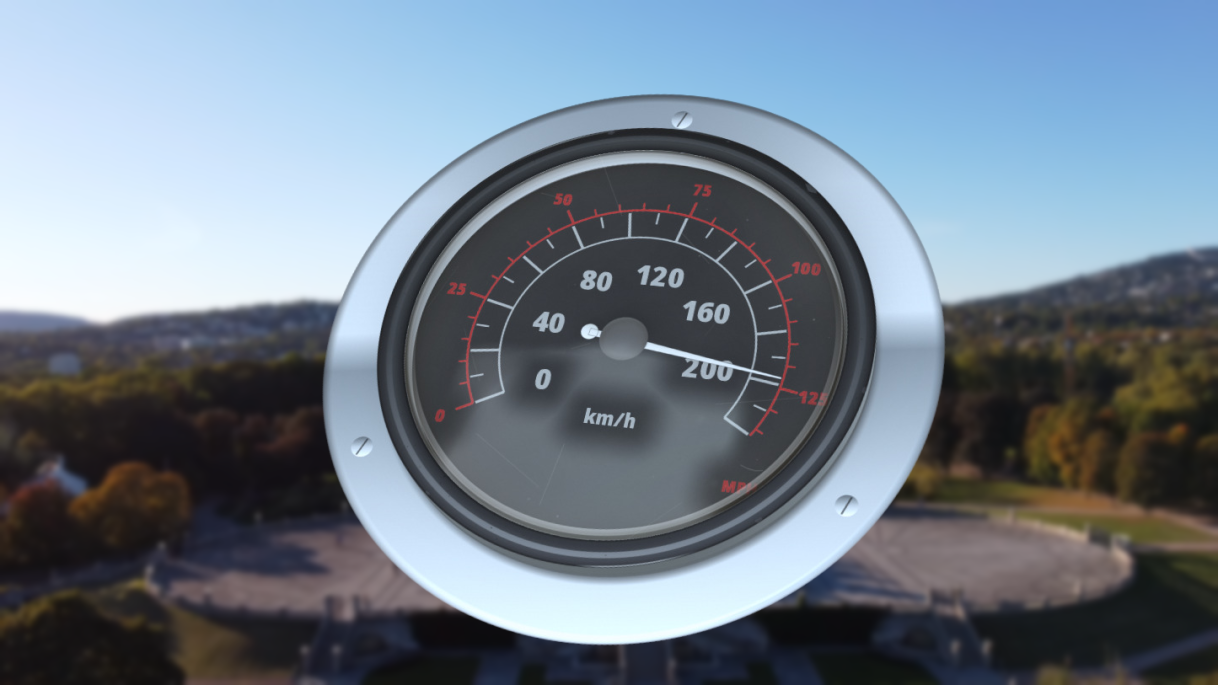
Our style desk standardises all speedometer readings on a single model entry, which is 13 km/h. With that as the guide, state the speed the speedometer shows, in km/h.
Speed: 200 km/h
